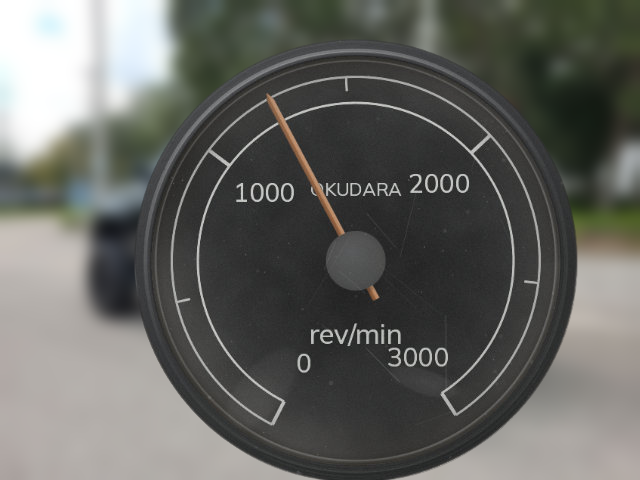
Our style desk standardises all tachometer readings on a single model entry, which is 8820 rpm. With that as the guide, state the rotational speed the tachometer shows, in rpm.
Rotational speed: 1250 rpm
